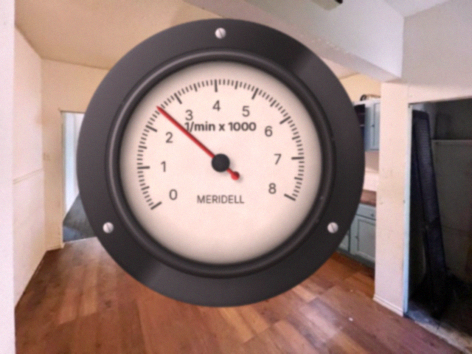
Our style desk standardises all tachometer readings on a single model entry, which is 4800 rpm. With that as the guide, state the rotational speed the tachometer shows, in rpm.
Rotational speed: 2500 rpm
